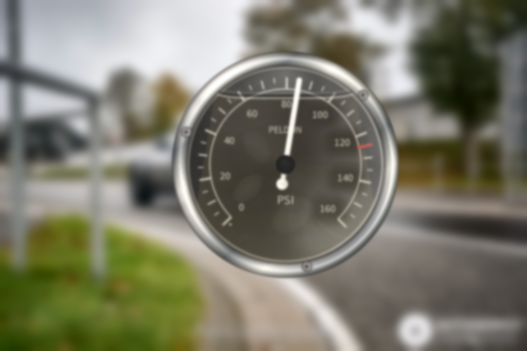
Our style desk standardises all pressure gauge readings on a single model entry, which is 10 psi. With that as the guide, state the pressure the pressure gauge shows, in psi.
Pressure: 85 psi
